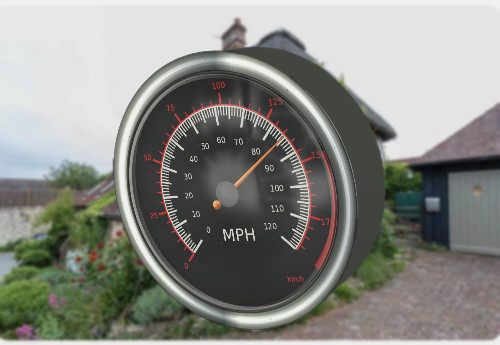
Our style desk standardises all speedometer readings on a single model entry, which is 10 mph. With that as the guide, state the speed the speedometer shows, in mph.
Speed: 85 mph
